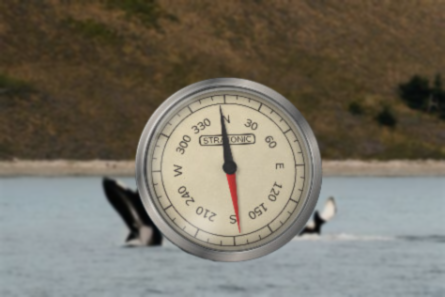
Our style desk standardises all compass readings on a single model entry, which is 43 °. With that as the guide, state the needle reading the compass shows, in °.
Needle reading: 175 °
